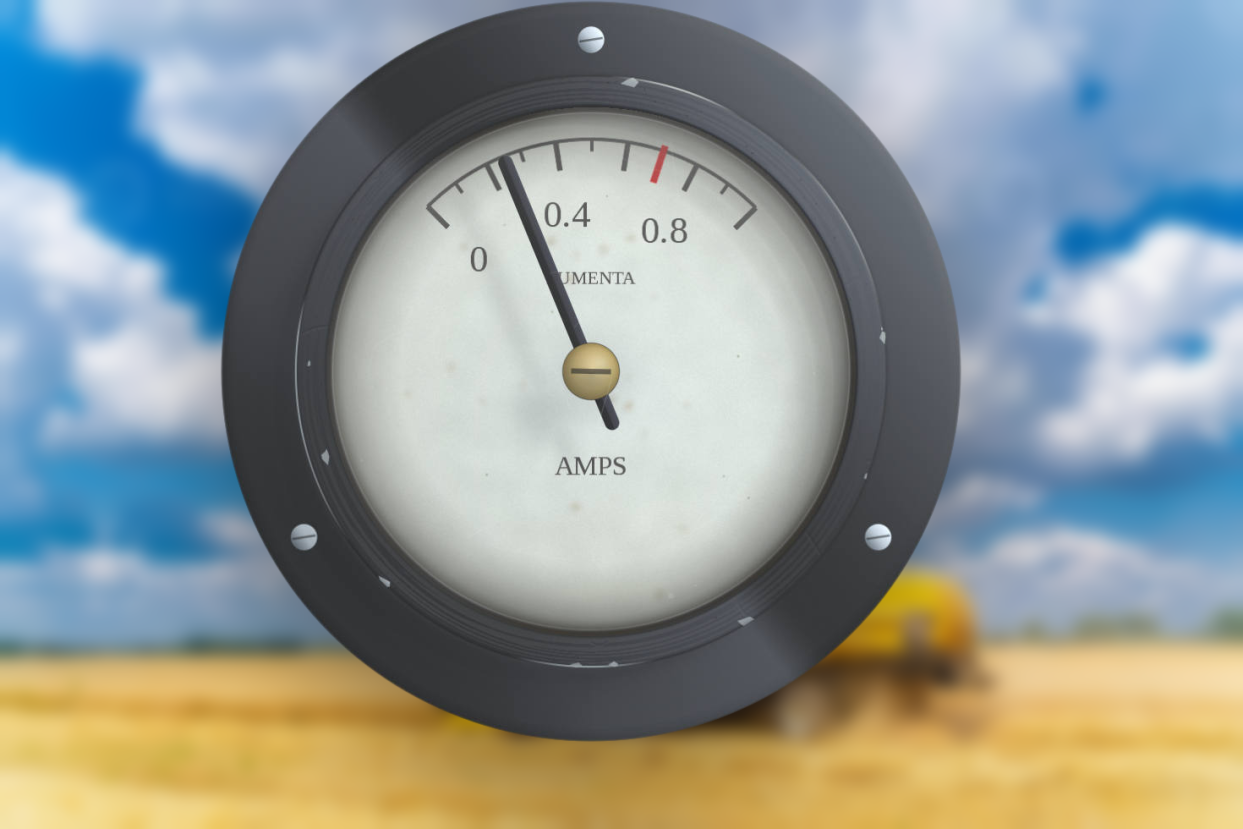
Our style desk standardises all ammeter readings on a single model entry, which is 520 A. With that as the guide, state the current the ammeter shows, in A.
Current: 0.25 A
